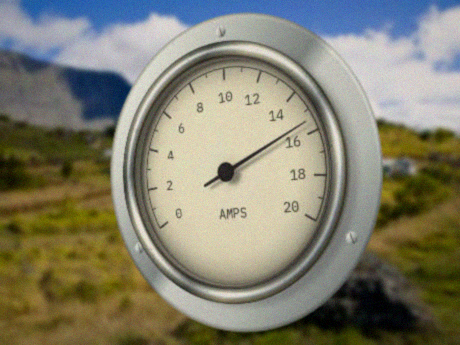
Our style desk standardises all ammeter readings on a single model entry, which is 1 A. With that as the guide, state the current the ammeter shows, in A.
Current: 15.5 A
